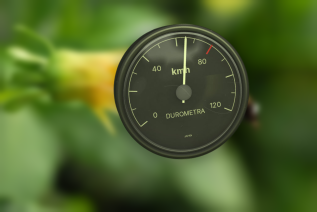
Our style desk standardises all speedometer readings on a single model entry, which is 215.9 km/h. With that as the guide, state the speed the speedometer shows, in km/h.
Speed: 65 km/h
